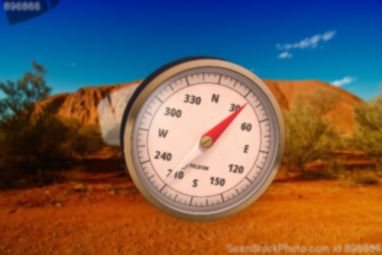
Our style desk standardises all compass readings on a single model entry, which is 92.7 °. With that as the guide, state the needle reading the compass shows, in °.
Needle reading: 35 °
